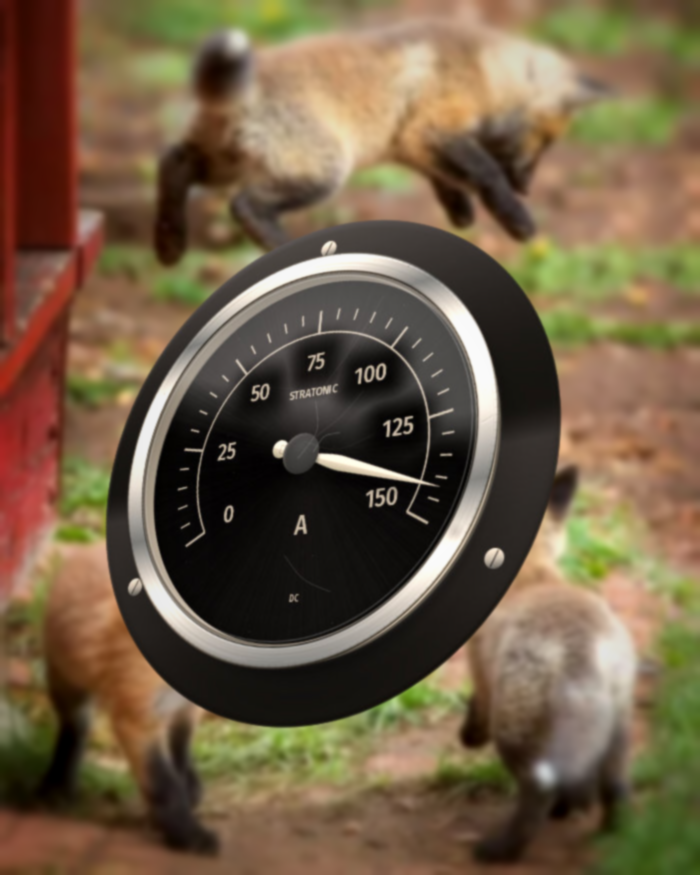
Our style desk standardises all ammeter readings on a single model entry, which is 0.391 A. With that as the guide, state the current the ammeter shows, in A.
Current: 142.5 A
